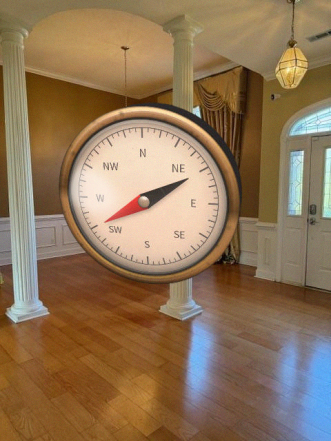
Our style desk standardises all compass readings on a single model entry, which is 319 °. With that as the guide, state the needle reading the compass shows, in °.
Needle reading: 240 °
